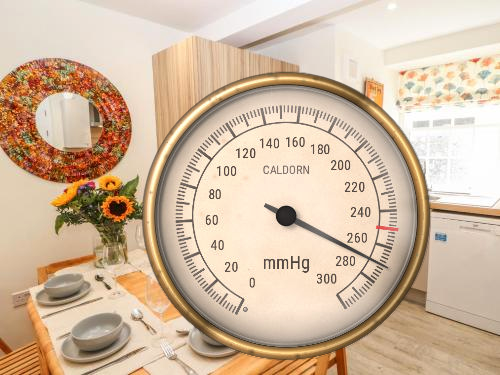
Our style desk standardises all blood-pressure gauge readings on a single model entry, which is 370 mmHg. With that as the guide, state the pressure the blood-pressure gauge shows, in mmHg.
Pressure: 270 mmHg
